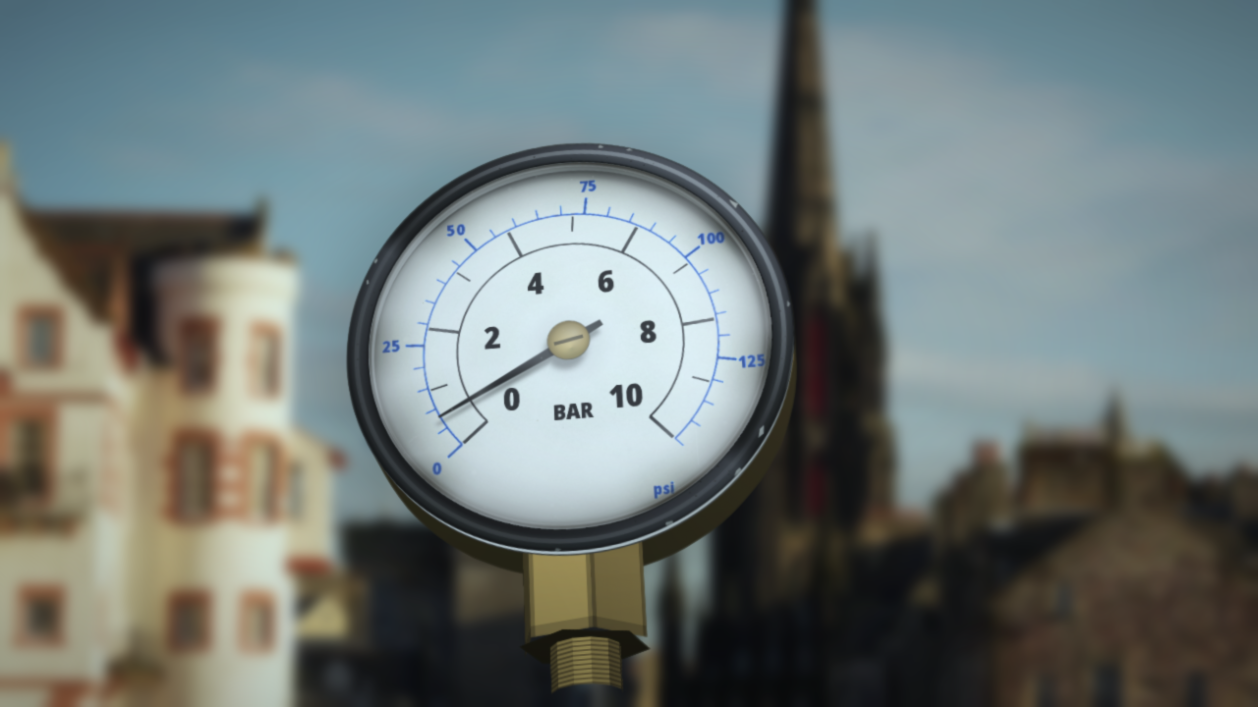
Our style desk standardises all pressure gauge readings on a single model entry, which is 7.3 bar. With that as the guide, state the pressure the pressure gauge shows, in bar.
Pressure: 0.5 bar
